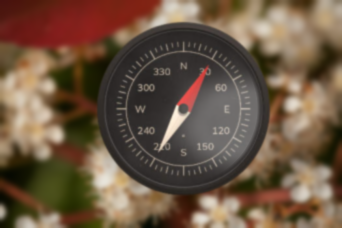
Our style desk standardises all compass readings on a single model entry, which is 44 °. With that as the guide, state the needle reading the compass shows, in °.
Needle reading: 30 °
